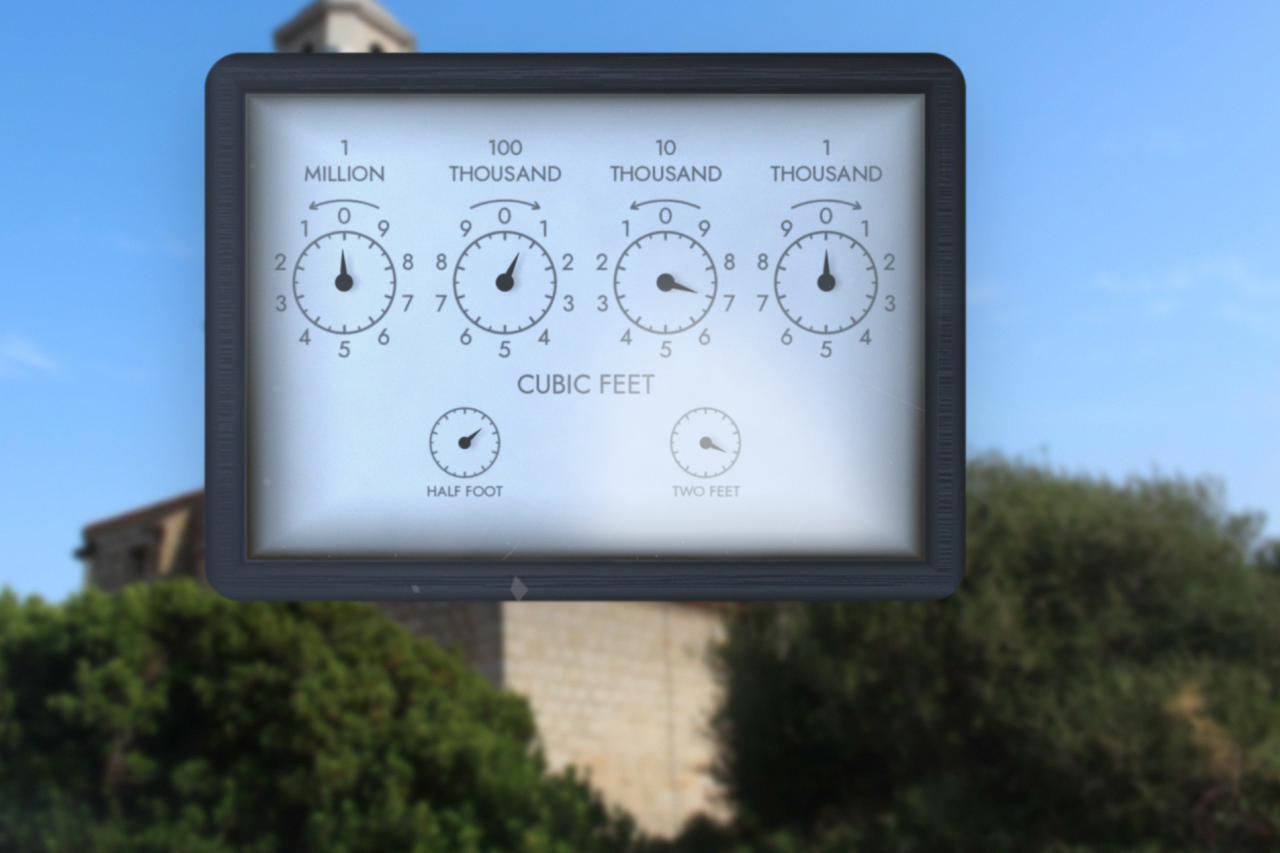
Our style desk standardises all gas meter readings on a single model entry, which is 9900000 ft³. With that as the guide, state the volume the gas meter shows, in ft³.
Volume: 7000 ft³
